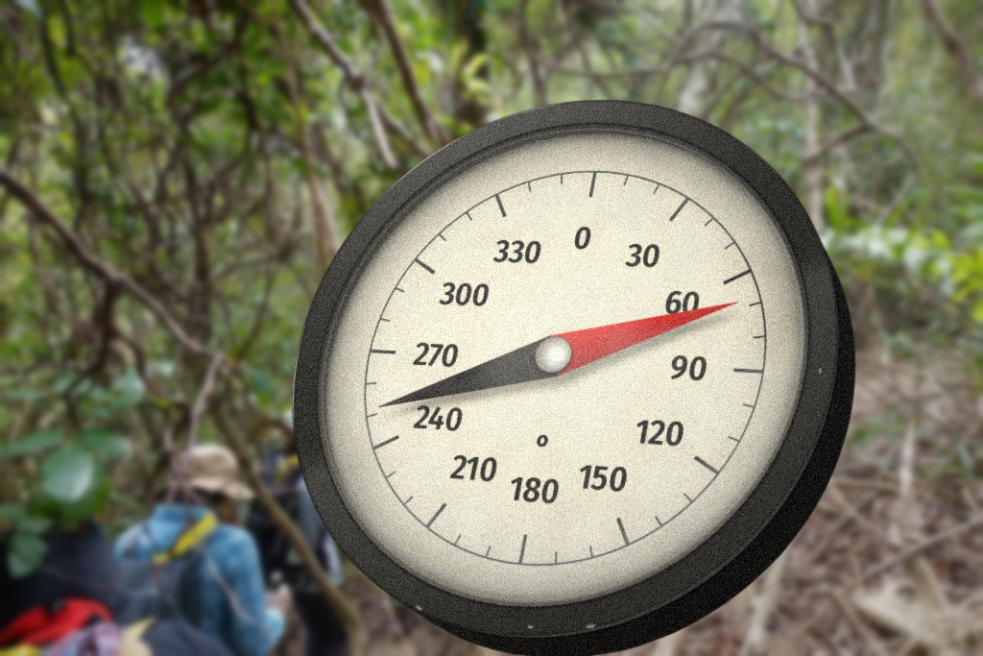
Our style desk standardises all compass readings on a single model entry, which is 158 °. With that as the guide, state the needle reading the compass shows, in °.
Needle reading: 70 °
